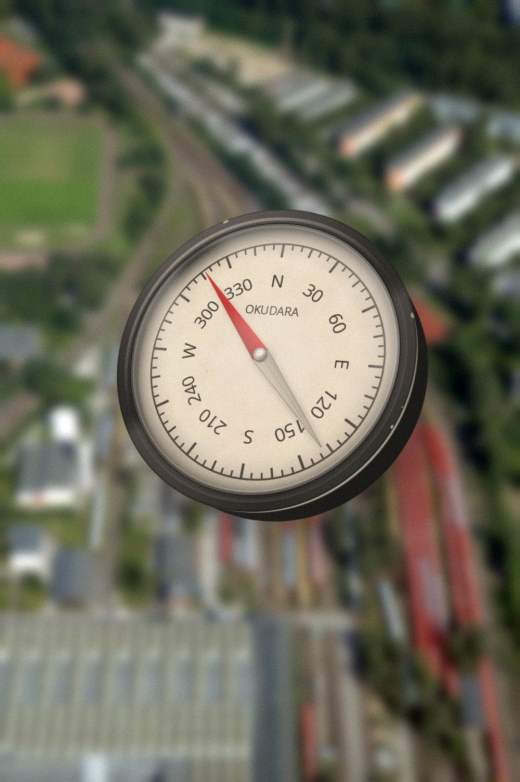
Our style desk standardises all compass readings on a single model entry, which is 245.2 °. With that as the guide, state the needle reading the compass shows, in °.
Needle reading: 317.5 °
